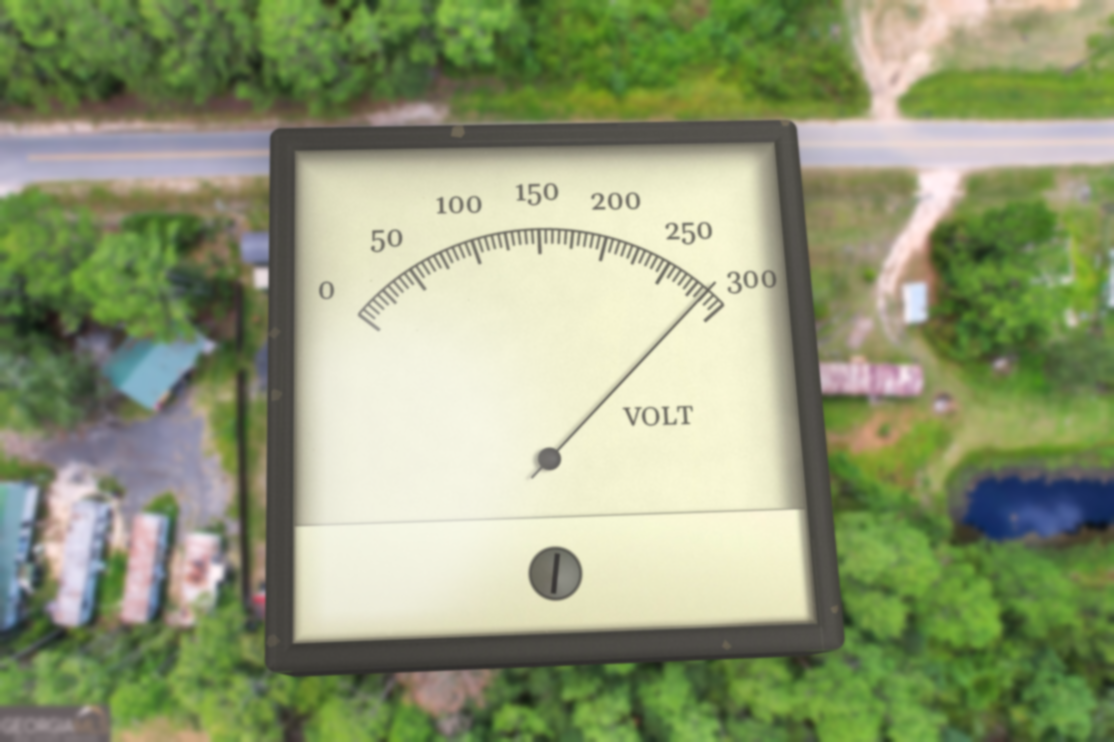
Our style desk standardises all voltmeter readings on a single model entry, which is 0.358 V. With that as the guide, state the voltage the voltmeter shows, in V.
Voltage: 285 V
